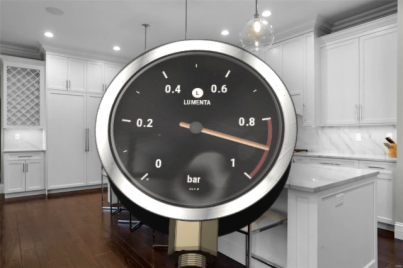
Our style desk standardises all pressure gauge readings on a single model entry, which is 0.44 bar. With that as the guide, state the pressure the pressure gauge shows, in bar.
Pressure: 0.9 bar
